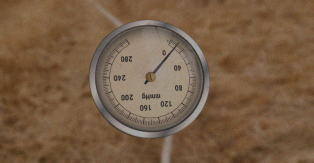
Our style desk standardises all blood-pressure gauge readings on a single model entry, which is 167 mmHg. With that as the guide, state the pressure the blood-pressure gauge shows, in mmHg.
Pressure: 10 mmHg
